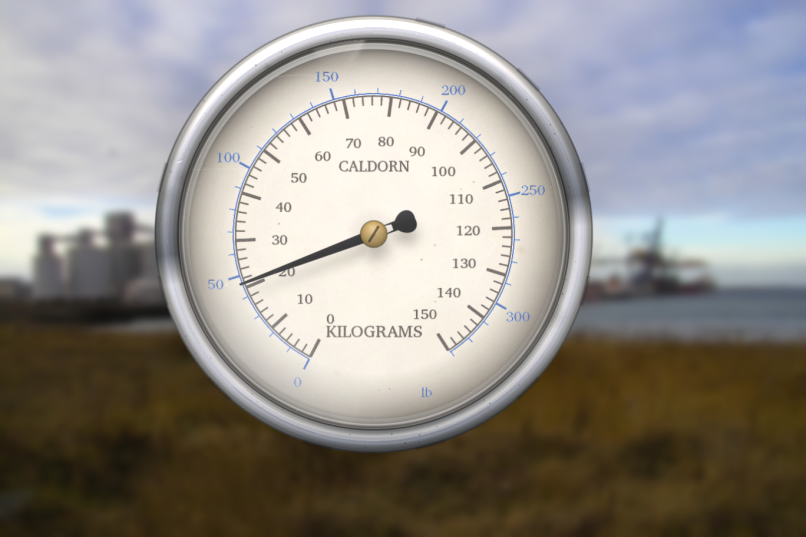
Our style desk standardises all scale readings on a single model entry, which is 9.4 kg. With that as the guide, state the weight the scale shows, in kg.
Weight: 21 kg
